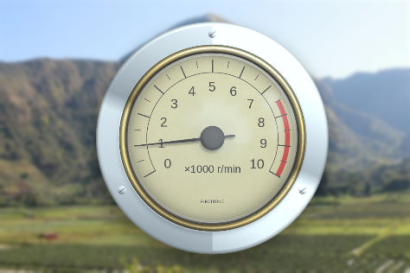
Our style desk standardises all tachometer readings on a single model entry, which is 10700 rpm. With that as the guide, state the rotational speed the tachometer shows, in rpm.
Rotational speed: 1000 rpm
